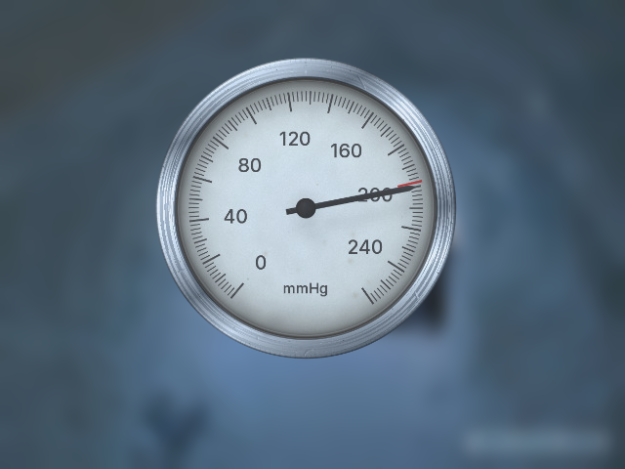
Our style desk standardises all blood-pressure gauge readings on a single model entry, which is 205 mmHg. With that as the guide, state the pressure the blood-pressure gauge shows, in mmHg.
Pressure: 200 mmHg
